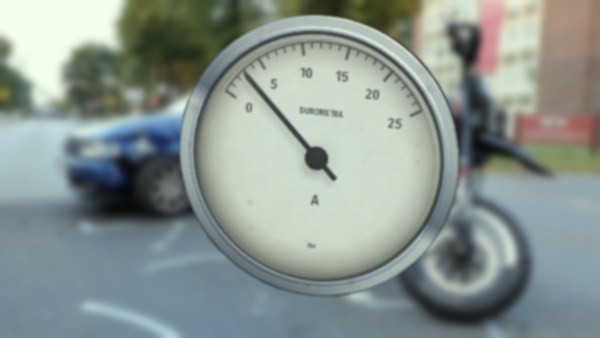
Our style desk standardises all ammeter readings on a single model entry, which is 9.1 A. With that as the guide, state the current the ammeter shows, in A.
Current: 3 A
